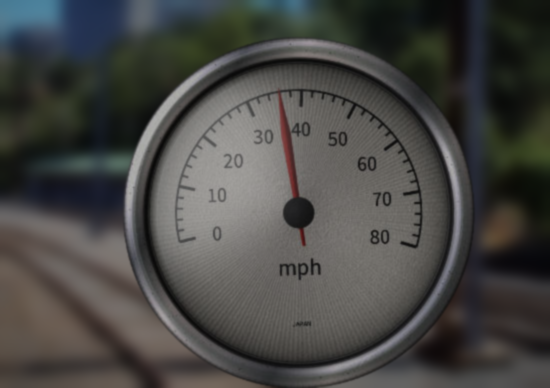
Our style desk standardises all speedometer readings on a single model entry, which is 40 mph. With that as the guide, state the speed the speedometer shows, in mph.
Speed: 36 mph
